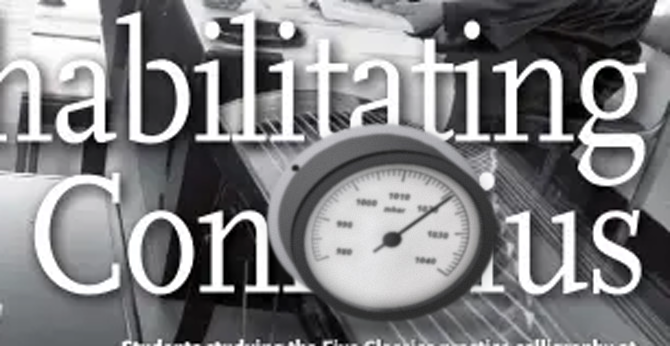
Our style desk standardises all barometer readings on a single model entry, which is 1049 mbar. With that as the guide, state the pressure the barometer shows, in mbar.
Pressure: 1020 mbar
